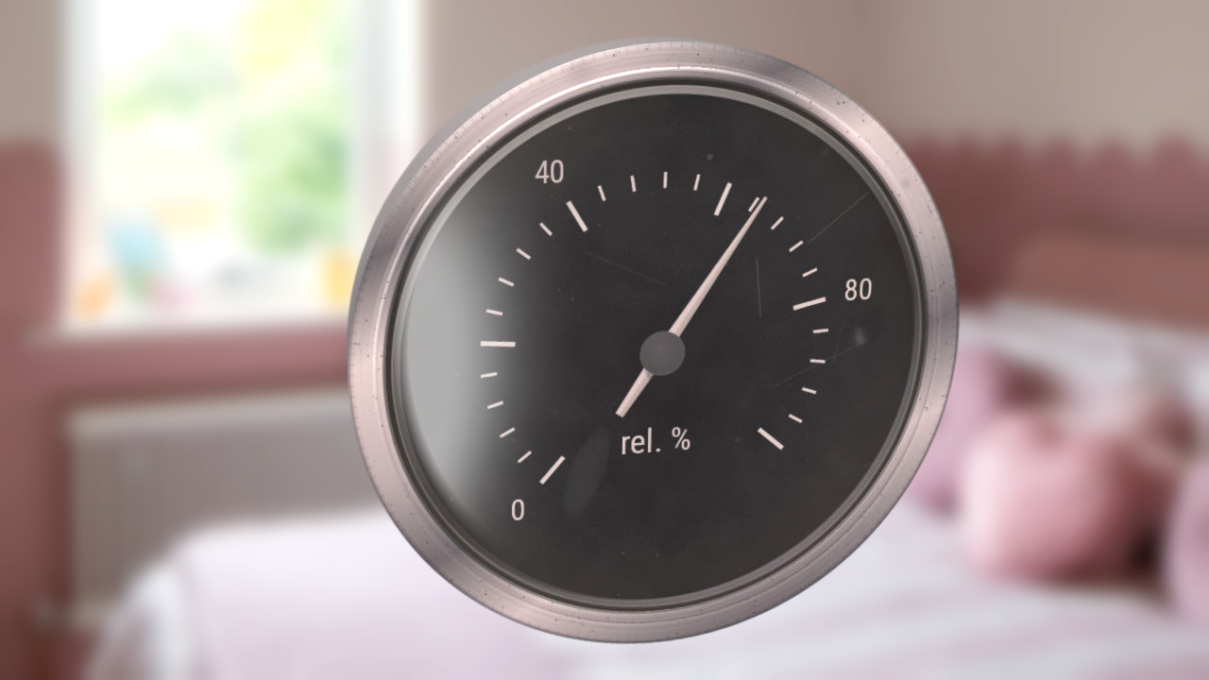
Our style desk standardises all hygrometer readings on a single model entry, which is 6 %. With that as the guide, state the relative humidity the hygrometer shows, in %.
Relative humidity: 64 %
